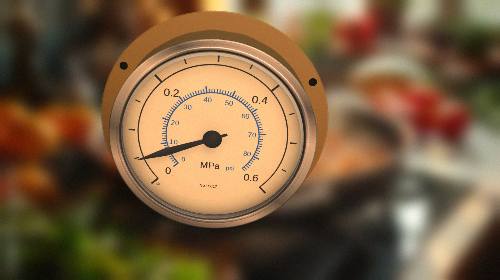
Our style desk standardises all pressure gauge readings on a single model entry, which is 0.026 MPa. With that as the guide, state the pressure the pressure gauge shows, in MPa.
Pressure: 0.05 MPa
